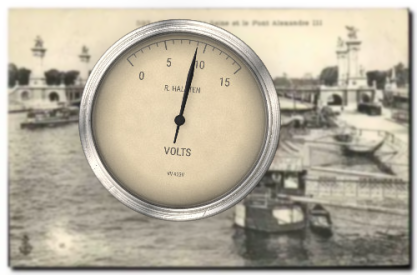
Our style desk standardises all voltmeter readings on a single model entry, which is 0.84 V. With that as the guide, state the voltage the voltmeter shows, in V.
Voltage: 9 V
